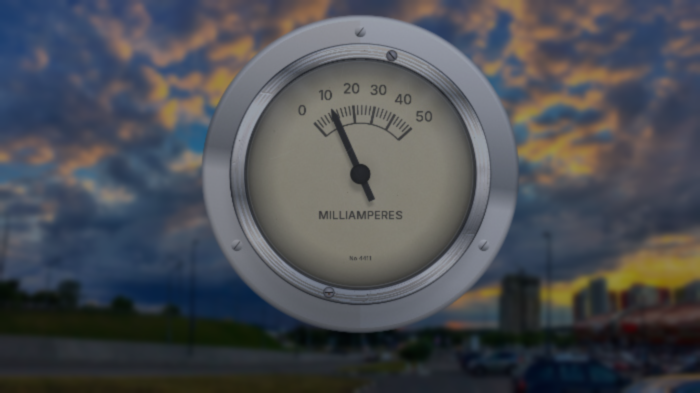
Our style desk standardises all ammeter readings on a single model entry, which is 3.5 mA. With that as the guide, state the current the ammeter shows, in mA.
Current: 10 mA
